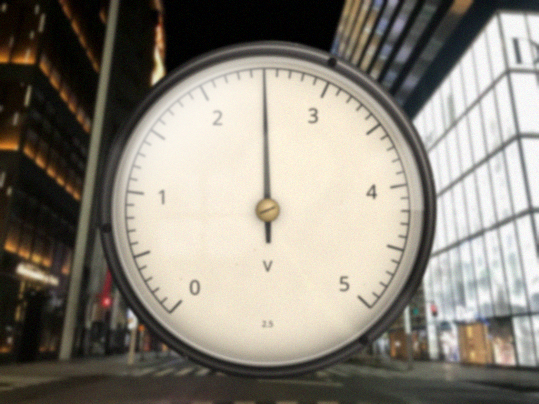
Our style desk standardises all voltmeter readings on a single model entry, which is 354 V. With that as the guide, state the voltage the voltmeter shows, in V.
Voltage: 2.5 V
